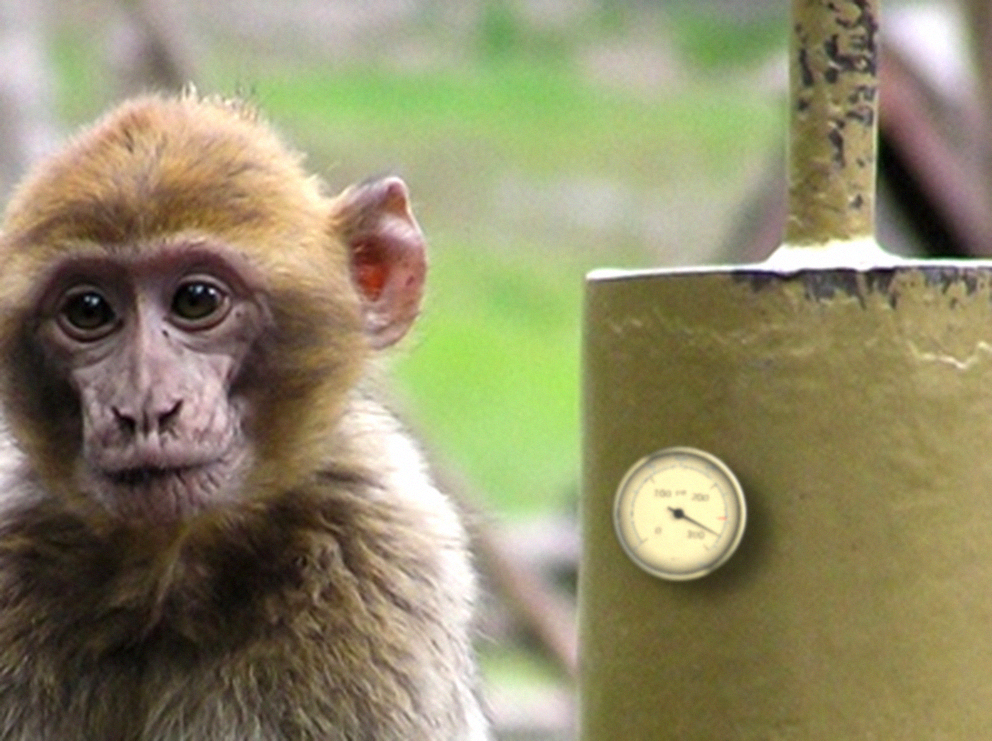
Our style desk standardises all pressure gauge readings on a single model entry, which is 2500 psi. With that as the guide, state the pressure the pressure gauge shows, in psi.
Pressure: 275 psi
